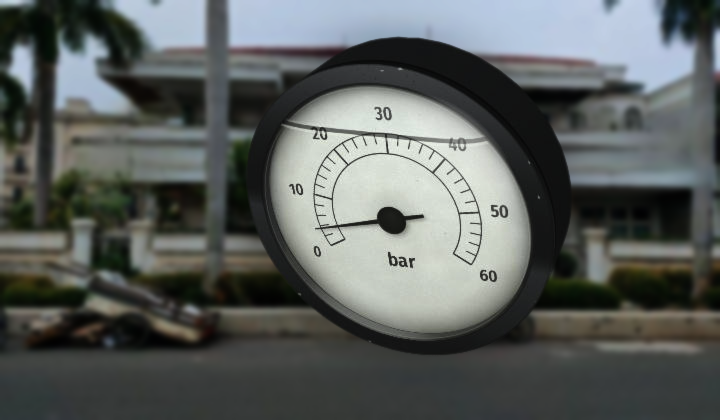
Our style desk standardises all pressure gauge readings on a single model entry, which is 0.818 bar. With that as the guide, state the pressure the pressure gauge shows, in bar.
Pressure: 4 bar
